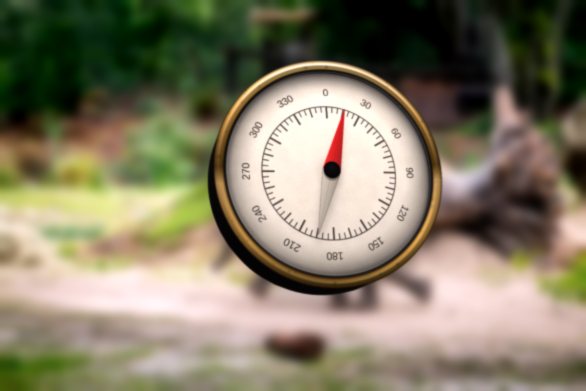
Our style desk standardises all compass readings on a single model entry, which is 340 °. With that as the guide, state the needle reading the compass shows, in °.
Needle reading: 15 °
